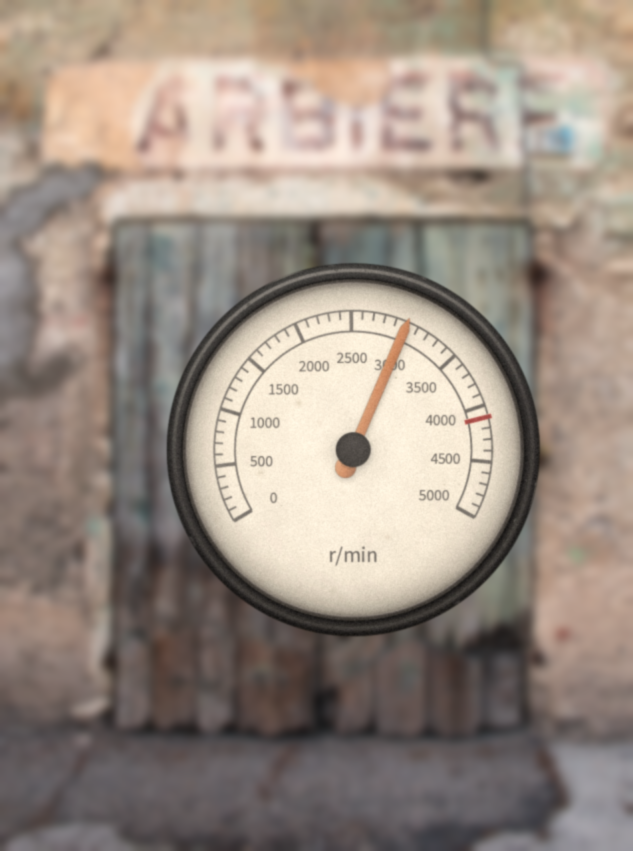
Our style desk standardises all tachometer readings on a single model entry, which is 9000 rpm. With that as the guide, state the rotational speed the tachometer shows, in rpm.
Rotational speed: 3000 rpm
